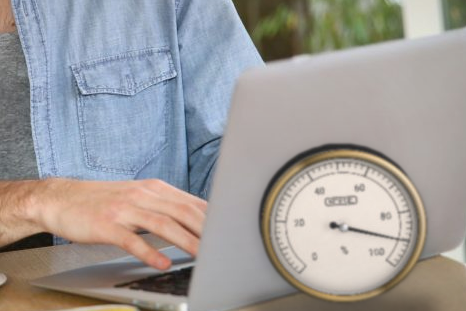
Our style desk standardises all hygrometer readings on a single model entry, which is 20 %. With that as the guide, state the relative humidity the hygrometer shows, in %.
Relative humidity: 90 %
